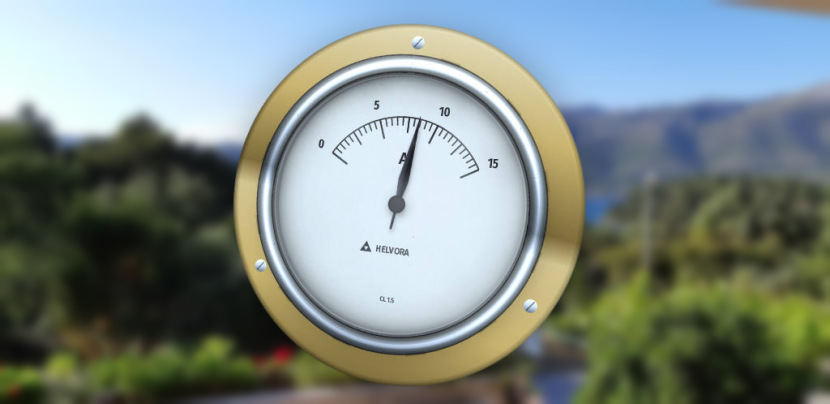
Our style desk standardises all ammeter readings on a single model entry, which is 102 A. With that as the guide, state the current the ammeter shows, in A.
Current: 8.5 A
